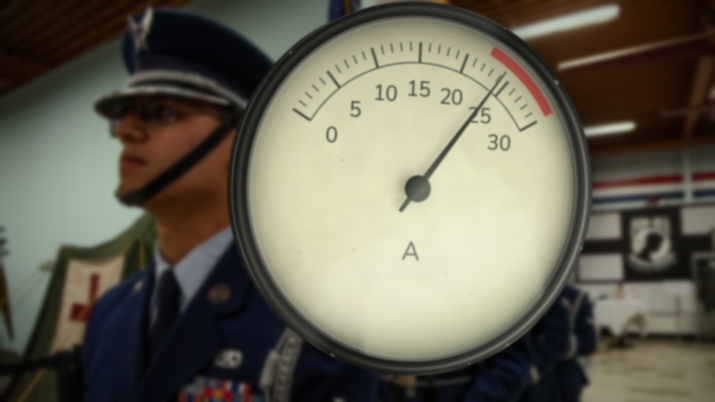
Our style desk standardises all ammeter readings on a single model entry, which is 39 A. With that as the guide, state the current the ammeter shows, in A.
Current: 24 A
